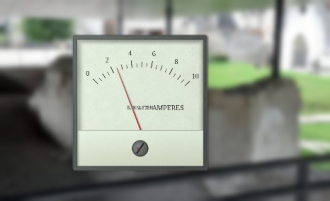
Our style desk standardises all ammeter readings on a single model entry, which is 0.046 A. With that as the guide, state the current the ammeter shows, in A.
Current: 2.5 A
